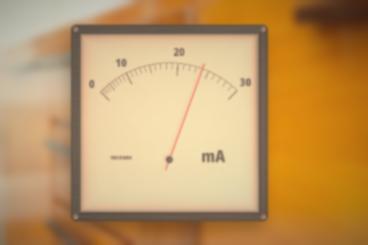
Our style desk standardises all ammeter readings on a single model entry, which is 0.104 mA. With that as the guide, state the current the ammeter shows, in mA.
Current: 24 mA
